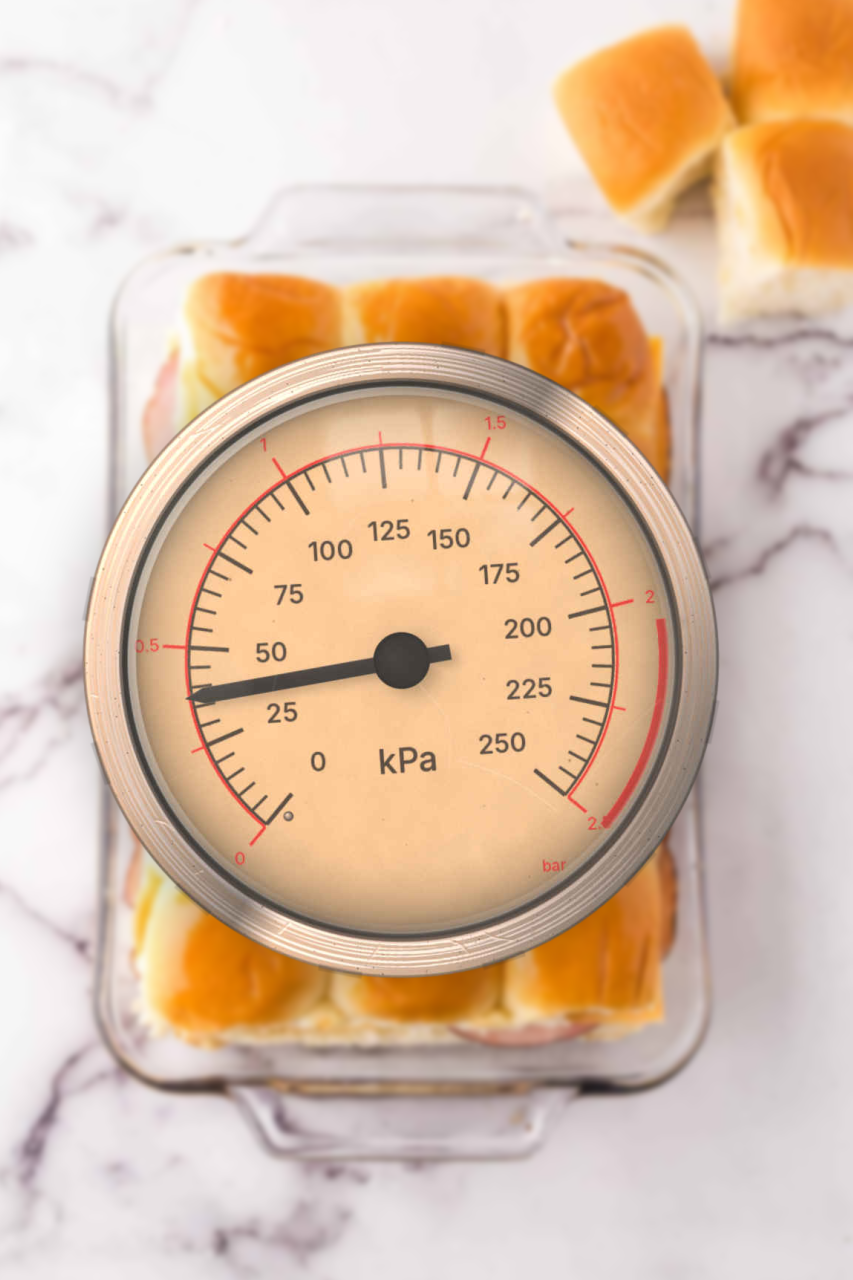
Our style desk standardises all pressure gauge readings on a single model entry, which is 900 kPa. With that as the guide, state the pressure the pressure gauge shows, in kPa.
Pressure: 37.5 kPa
